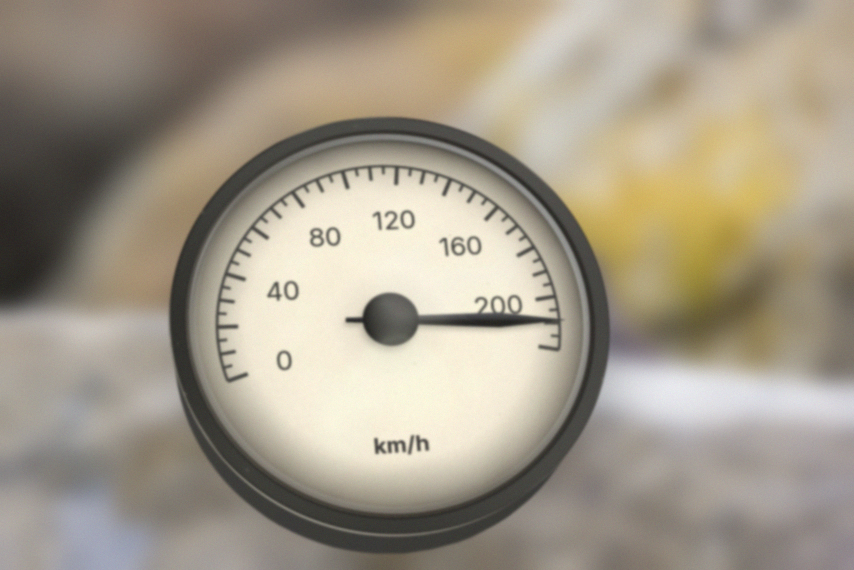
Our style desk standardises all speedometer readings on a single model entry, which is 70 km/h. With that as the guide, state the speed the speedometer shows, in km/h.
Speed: 210 km/h
